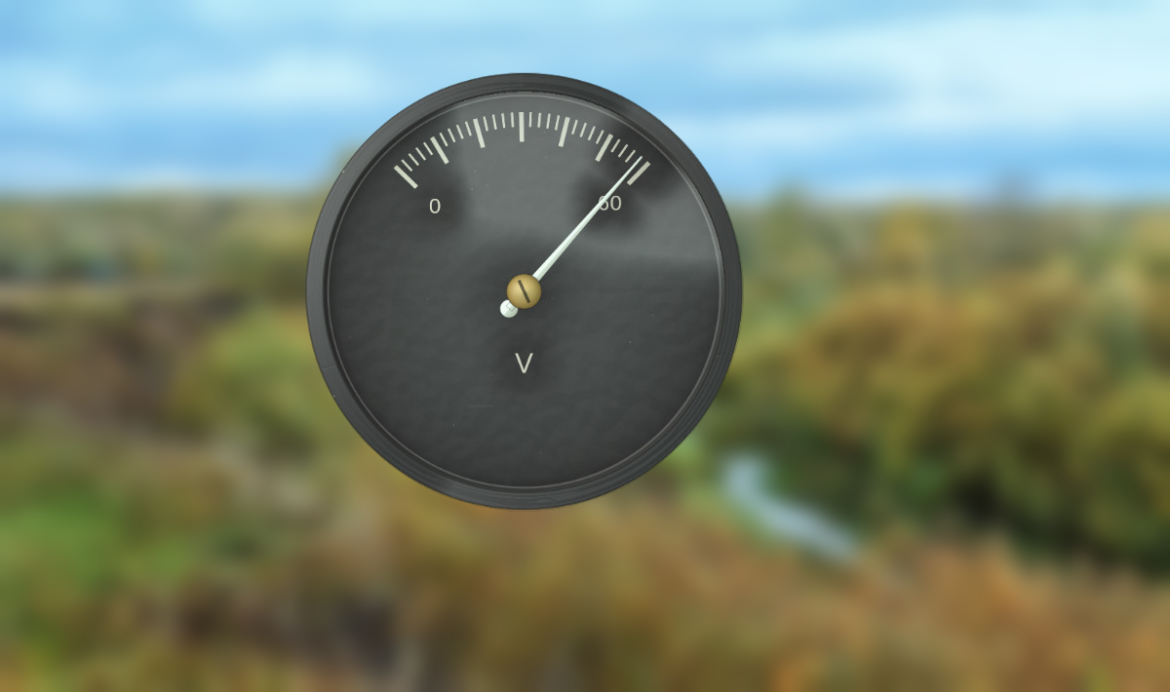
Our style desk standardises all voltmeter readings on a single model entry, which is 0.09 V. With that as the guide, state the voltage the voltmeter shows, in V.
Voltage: 58 V
